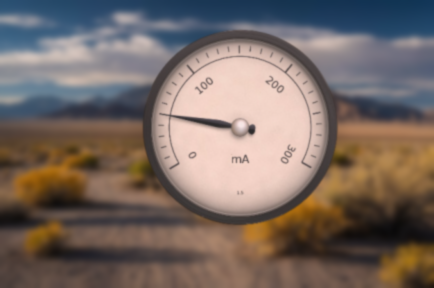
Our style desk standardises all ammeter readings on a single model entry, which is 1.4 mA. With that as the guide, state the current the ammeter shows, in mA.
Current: 50 mA
